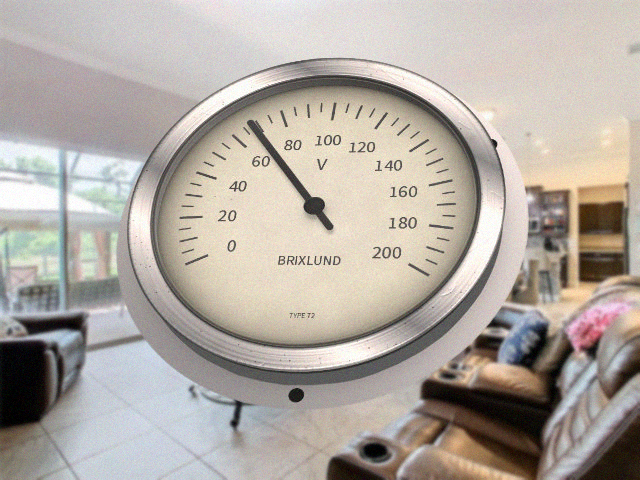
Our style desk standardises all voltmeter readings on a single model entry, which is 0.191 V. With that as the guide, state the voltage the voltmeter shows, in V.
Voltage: 67.5 V
